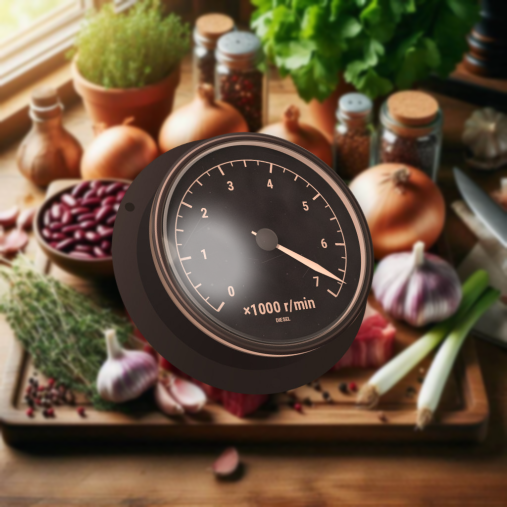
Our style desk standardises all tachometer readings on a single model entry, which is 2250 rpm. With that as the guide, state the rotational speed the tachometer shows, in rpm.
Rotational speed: 6750 rpm
